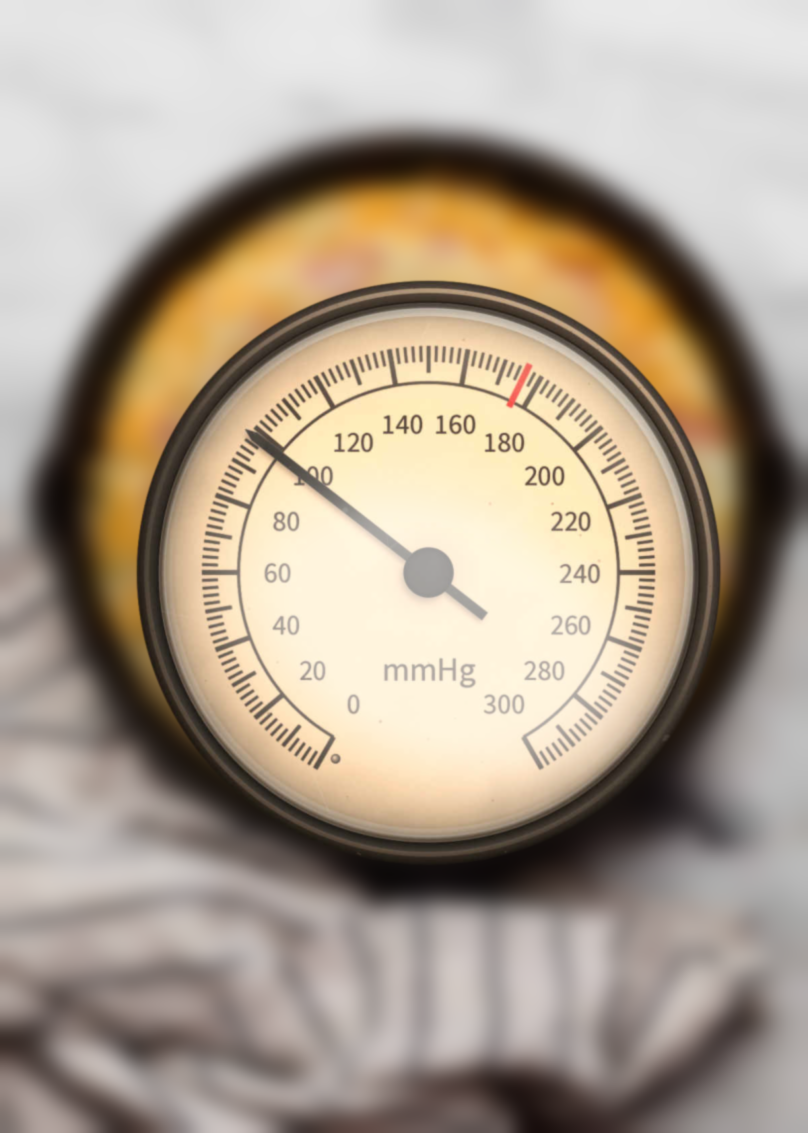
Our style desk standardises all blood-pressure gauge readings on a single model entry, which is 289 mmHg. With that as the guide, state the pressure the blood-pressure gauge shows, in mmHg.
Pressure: 98 mmHg
